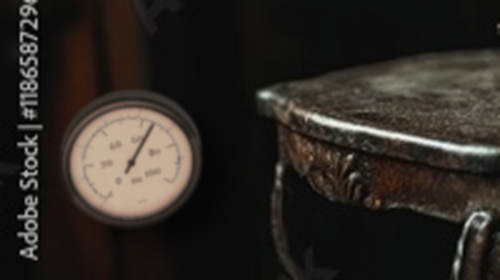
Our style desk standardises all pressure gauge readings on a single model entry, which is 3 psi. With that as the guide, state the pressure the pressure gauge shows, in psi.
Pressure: 65 psi
